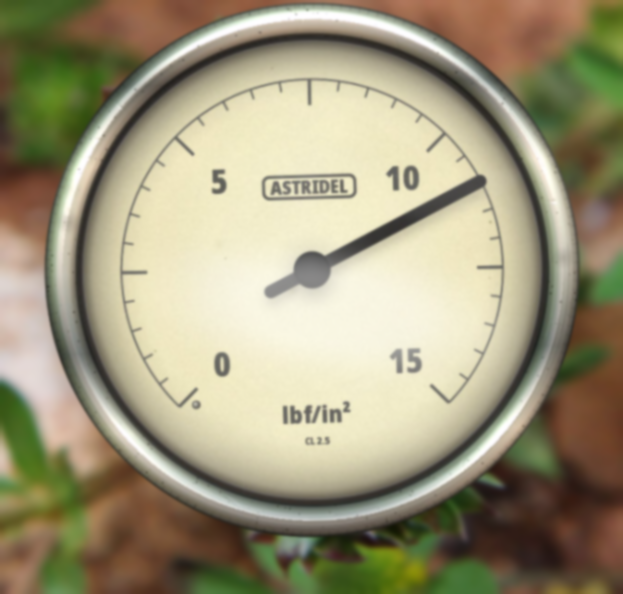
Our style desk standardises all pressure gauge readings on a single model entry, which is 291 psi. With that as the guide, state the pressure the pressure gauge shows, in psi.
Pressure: 11 psi
